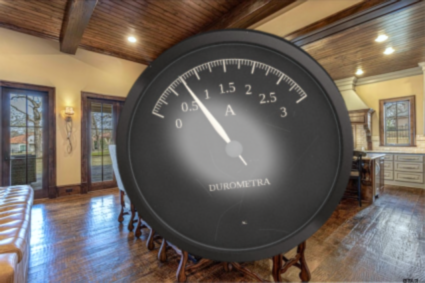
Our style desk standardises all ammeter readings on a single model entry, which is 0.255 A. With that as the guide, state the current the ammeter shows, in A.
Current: 0.75 A
